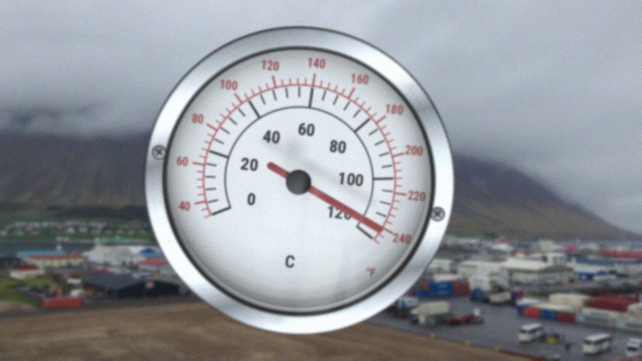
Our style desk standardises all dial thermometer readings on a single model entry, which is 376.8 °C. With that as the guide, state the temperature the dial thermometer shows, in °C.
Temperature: 116 °C
